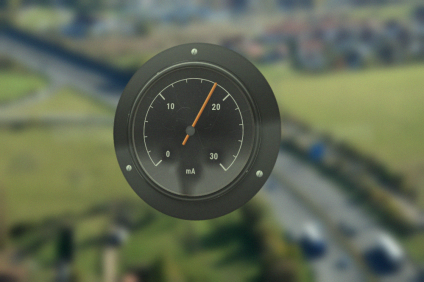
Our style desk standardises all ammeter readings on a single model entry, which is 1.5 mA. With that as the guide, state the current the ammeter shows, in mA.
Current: 18 mA
